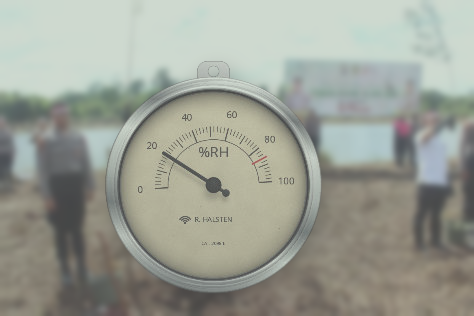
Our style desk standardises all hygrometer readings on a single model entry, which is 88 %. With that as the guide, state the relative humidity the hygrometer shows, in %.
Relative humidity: 20 %
